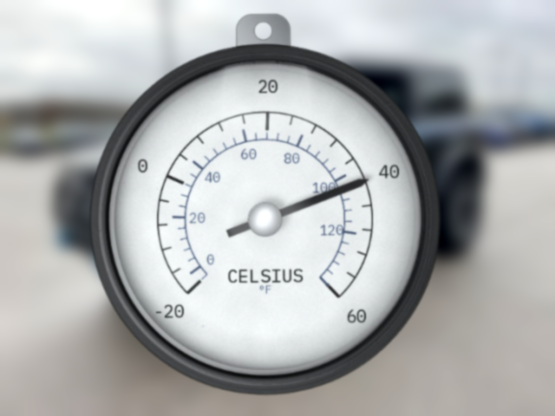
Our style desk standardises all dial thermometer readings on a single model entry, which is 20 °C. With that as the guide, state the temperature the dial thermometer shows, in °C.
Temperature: 40 °C
